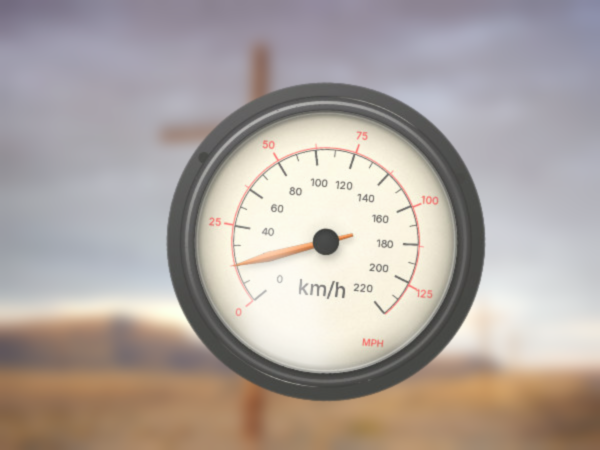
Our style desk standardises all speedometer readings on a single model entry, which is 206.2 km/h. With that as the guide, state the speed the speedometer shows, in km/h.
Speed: 20 km/h
